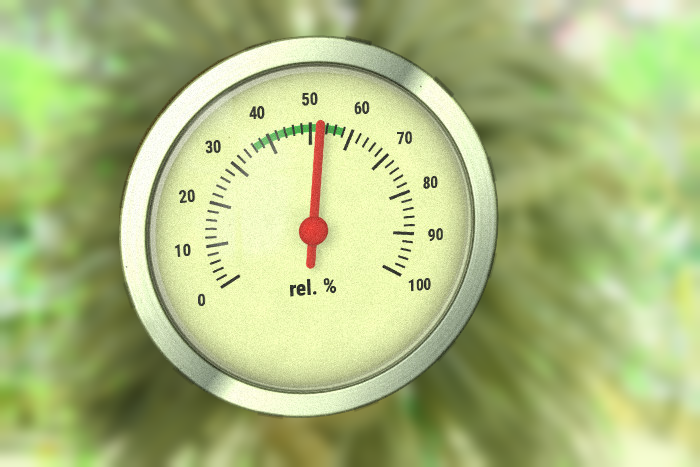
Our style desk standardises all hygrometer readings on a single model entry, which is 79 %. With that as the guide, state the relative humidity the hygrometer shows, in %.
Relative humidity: 52 %
